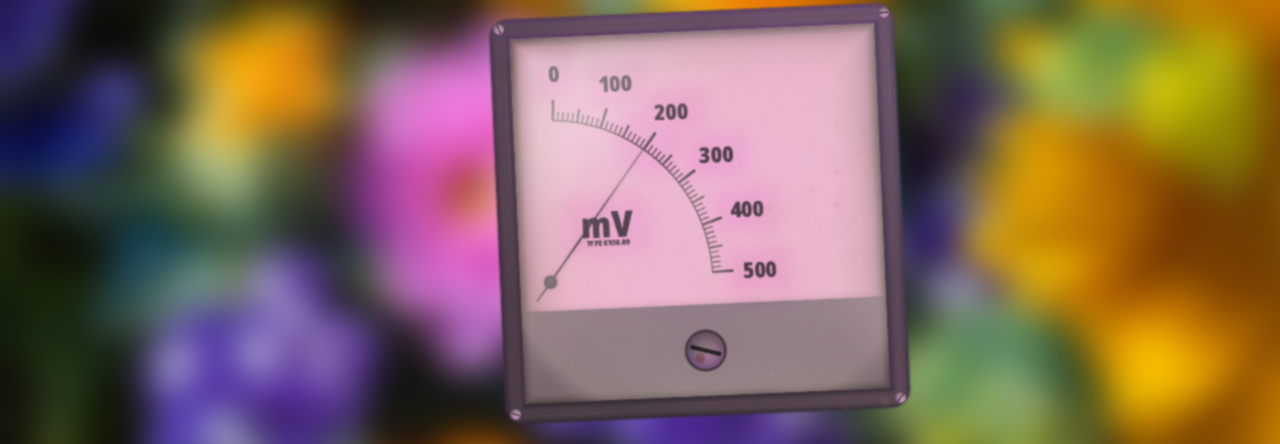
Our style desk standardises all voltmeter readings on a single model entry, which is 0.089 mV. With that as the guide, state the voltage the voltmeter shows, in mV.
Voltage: 200 mV
